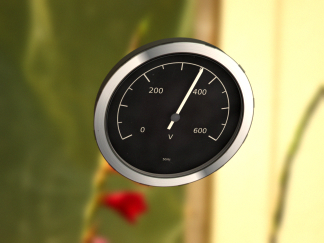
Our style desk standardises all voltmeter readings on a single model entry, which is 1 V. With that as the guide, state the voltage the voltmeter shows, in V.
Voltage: 350 V
